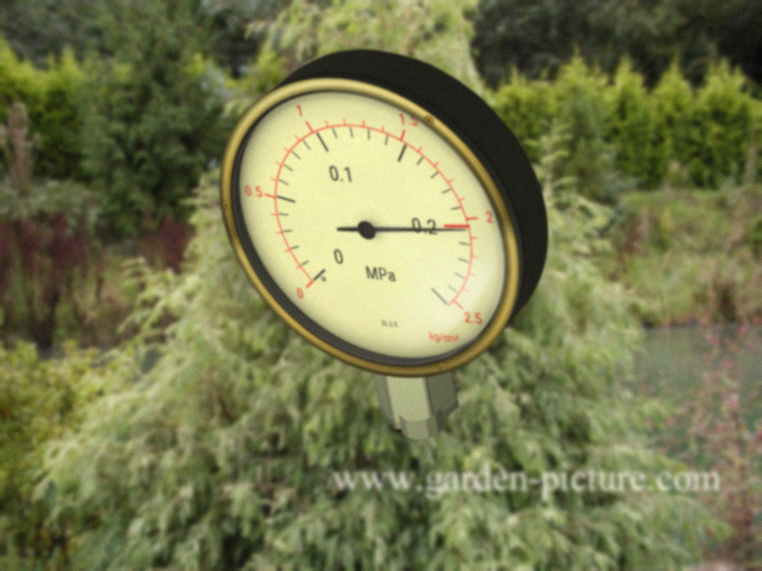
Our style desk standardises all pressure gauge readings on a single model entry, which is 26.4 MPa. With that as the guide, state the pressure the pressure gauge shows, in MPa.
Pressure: 0.2 MPa
